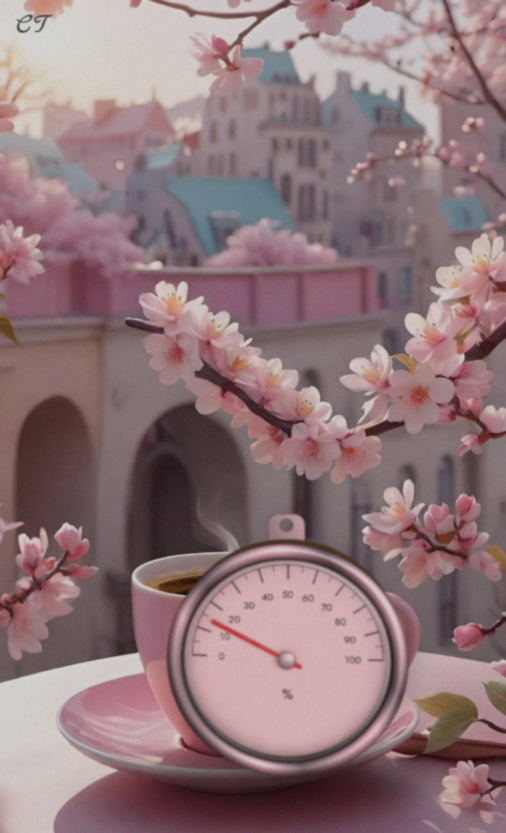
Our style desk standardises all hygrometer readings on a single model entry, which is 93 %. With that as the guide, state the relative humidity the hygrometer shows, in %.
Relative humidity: 15 %
